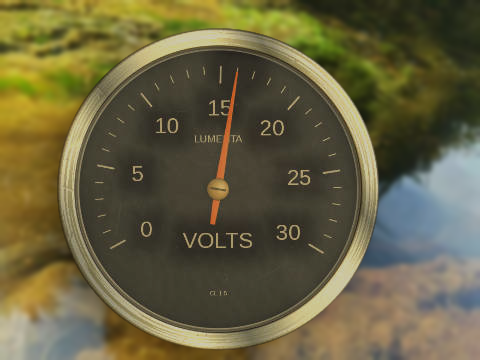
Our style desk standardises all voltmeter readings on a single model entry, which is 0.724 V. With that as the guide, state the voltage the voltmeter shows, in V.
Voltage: 16 V
